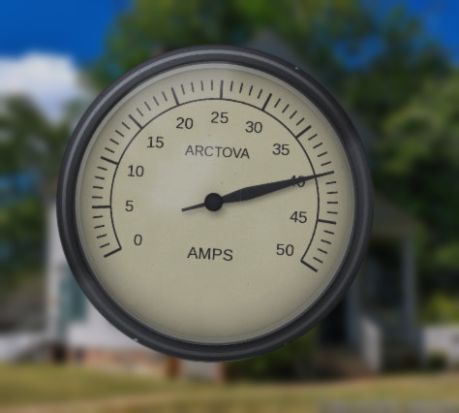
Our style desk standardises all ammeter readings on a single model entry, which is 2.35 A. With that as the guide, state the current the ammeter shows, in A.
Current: 40 A
